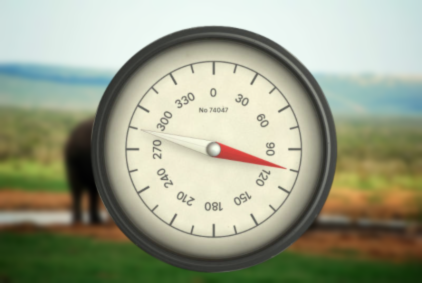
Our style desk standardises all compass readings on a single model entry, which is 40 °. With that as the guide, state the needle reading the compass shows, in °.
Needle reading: 105 °
